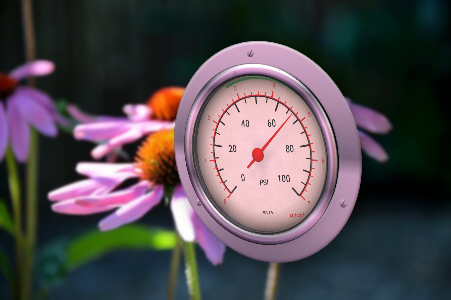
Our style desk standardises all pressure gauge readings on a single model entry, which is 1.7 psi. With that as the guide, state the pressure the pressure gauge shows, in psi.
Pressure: 67.5 psi
